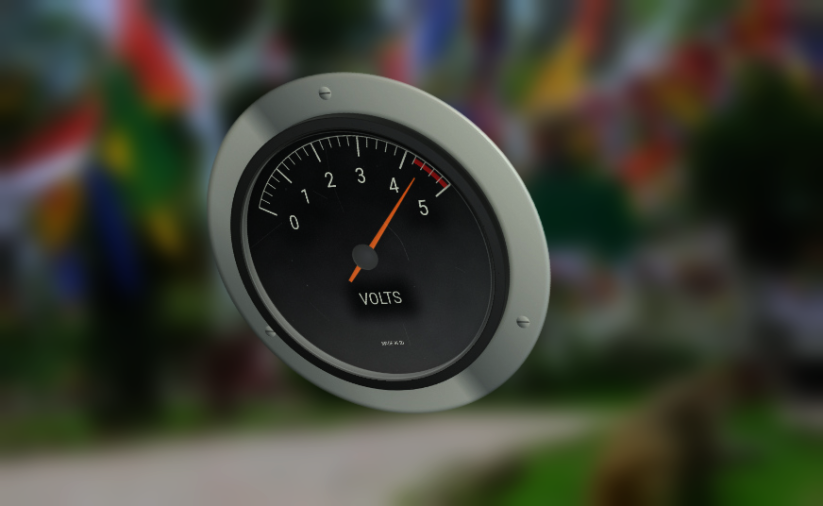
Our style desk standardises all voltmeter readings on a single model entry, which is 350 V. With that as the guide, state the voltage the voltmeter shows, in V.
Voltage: 4.4 V
